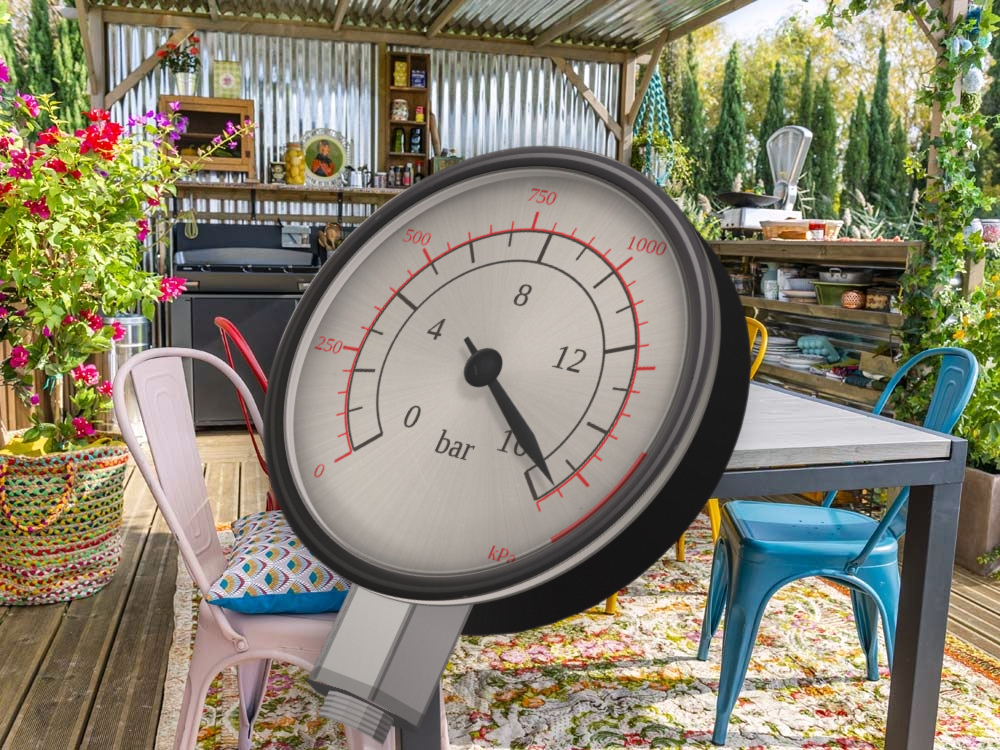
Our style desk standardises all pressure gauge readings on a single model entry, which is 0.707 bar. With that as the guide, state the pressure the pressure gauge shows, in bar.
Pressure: 15.5 bar
